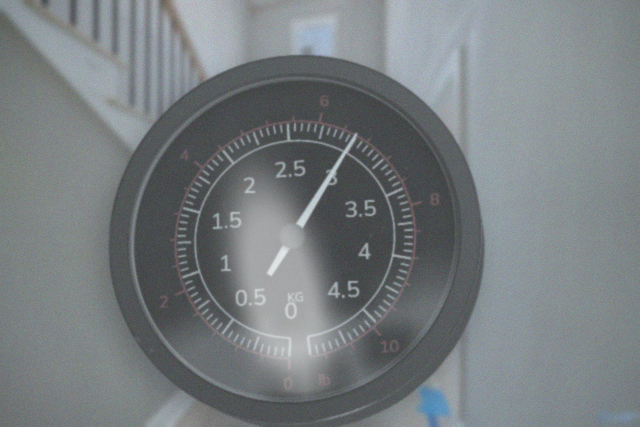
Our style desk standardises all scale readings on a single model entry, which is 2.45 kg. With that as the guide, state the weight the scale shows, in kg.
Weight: 3 kg
